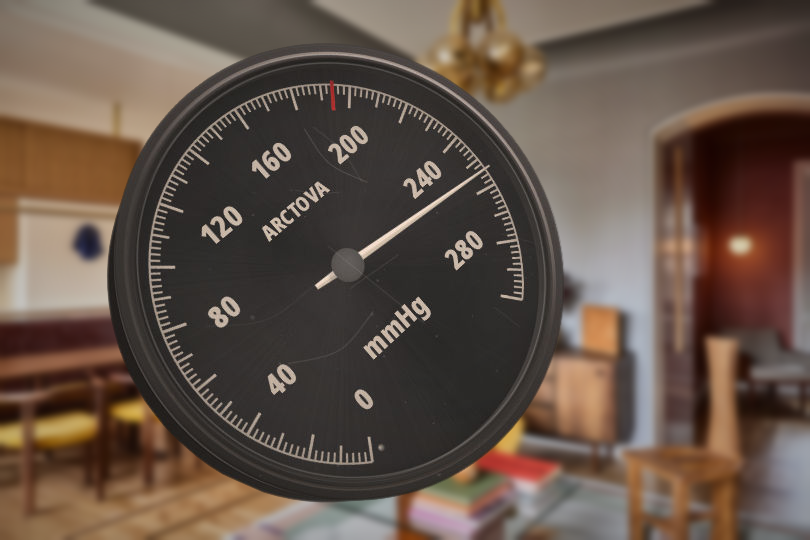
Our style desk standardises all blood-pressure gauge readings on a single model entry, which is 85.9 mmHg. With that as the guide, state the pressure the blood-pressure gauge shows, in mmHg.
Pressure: 254 mmHg
